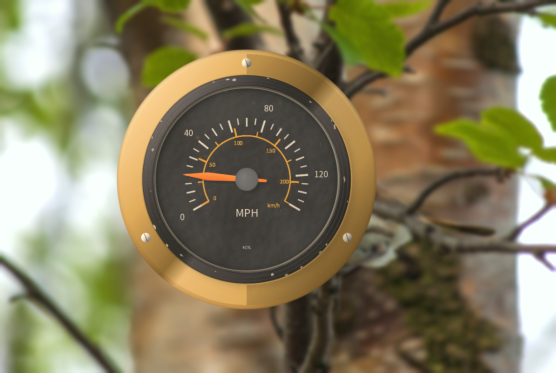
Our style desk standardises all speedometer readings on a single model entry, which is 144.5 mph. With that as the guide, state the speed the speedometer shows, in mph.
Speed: 20 mph
